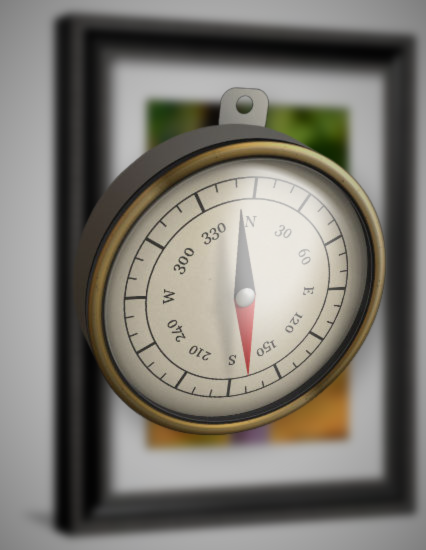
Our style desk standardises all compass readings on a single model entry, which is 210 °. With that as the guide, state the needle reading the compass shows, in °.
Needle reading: 170 °
